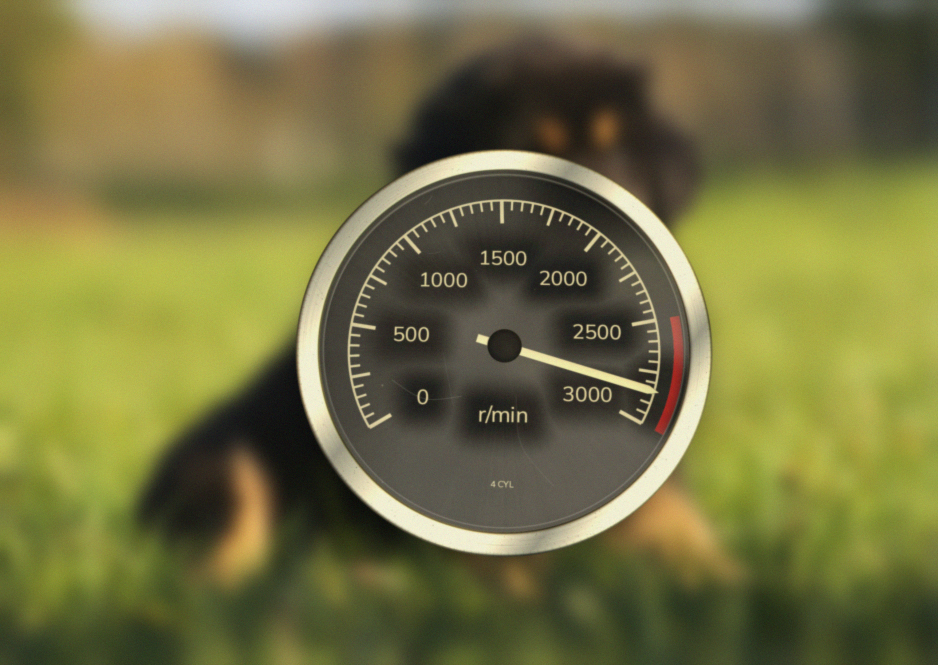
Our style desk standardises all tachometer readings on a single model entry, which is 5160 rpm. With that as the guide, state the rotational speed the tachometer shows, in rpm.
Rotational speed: 2850 rpm
